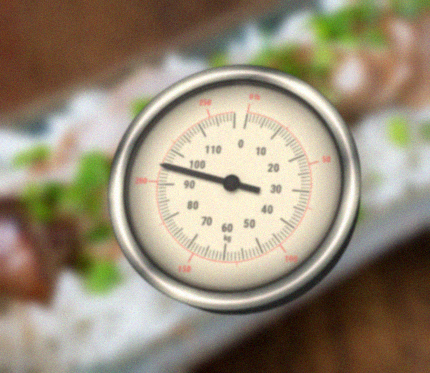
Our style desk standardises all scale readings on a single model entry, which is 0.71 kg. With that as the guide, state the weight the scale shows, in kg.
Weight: 95 kg
